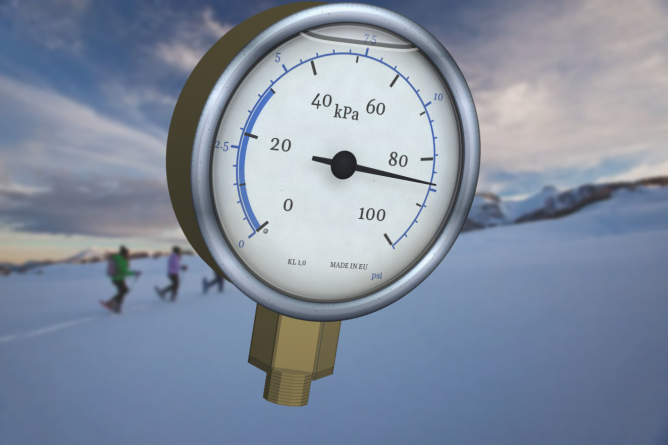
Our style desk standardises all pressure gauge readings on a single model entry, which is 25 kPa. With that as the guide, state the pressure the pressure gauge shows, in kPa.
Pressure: 85 kPa
